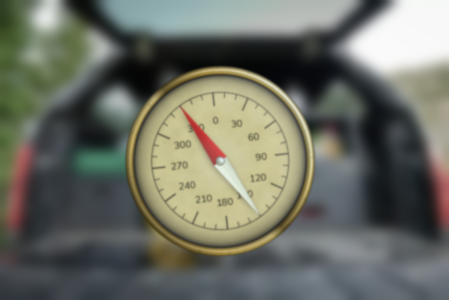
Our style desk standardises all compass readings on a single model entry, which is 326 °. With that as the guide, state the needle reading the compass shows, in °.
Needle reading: 330 °
